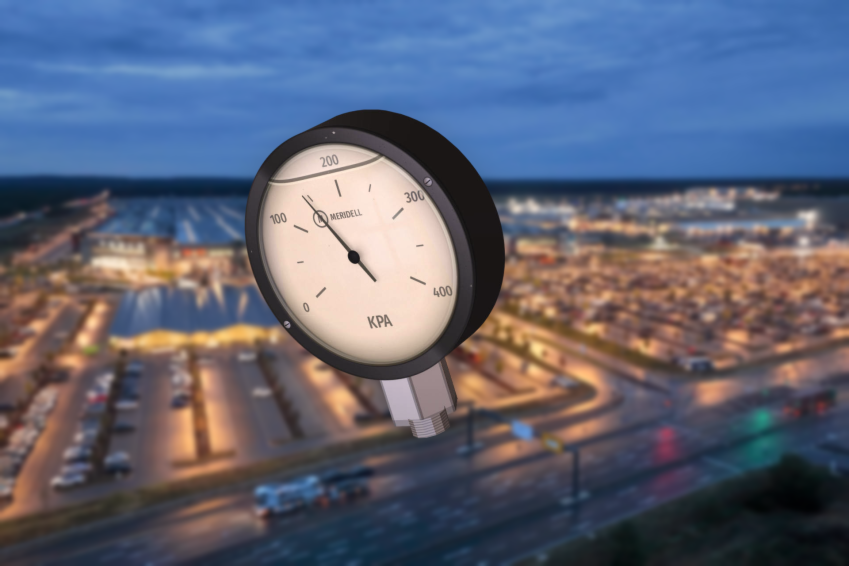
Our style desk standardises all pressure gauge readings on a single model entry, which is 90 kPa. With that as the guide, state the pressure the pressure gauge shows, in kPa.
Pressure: 150 kPa
